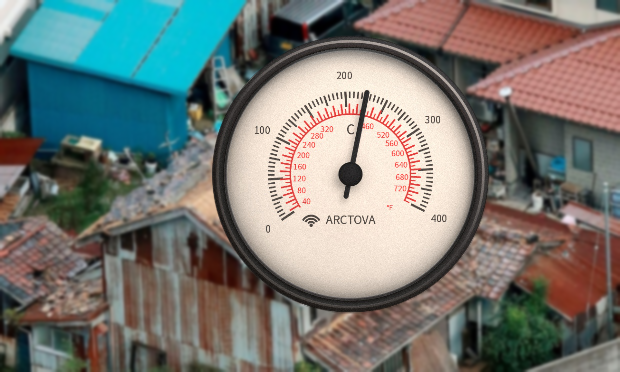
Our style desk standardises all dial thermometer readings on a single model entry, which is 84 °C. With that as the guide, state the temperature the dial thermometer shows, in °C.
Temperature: 225 °C
